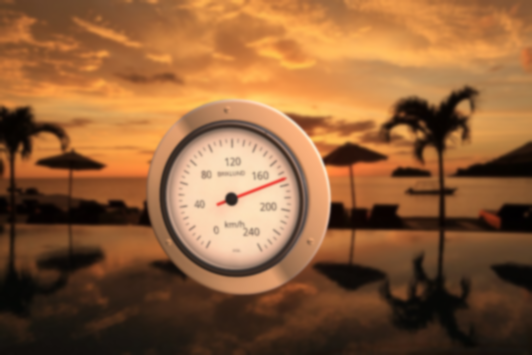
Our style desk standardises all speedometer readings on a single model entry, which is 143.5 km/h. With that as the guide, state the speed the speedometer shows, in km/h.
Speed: 175 km/h
